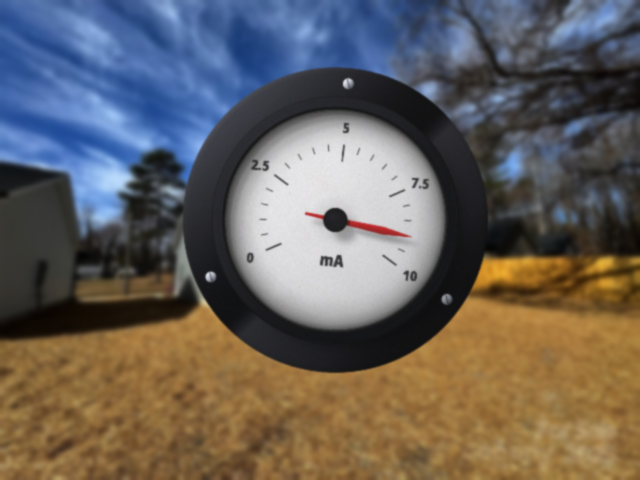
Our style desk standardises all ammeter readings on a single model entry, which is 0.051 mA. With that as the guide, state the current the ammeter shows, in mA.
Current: 9 mA
